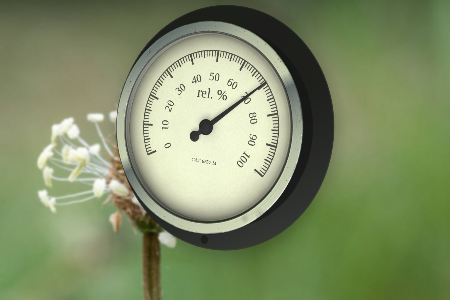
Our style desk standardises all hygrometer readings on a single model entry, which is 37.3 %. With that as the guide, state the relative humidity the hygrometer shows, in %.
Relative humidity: 70 %
